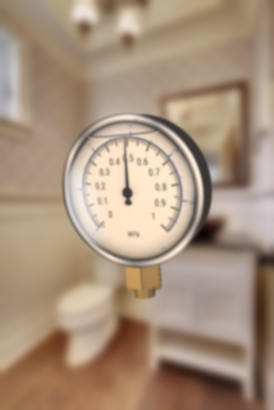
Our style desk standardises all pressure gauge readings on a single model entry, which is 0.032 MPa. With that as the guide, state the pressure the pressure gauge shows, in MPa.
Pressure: 0.5 MPa
